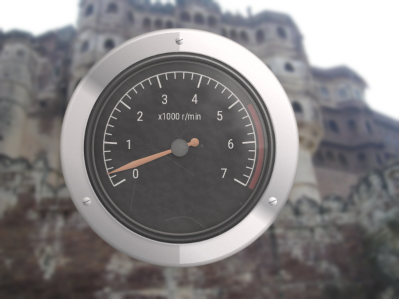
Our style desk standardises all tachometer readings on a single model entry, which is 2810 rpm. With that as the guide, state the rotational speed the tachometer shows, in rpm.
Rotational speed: 300 rpm
